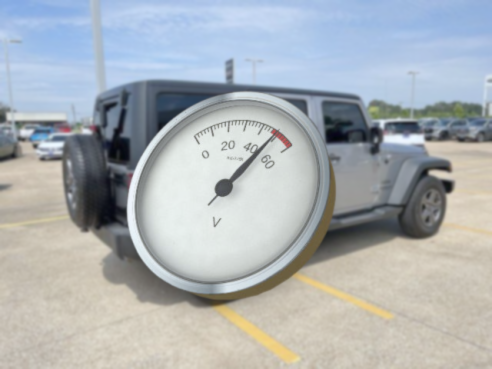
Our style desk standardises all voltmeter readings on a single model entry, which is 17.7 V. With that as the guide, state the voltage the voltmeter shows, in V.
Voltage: 50 V
